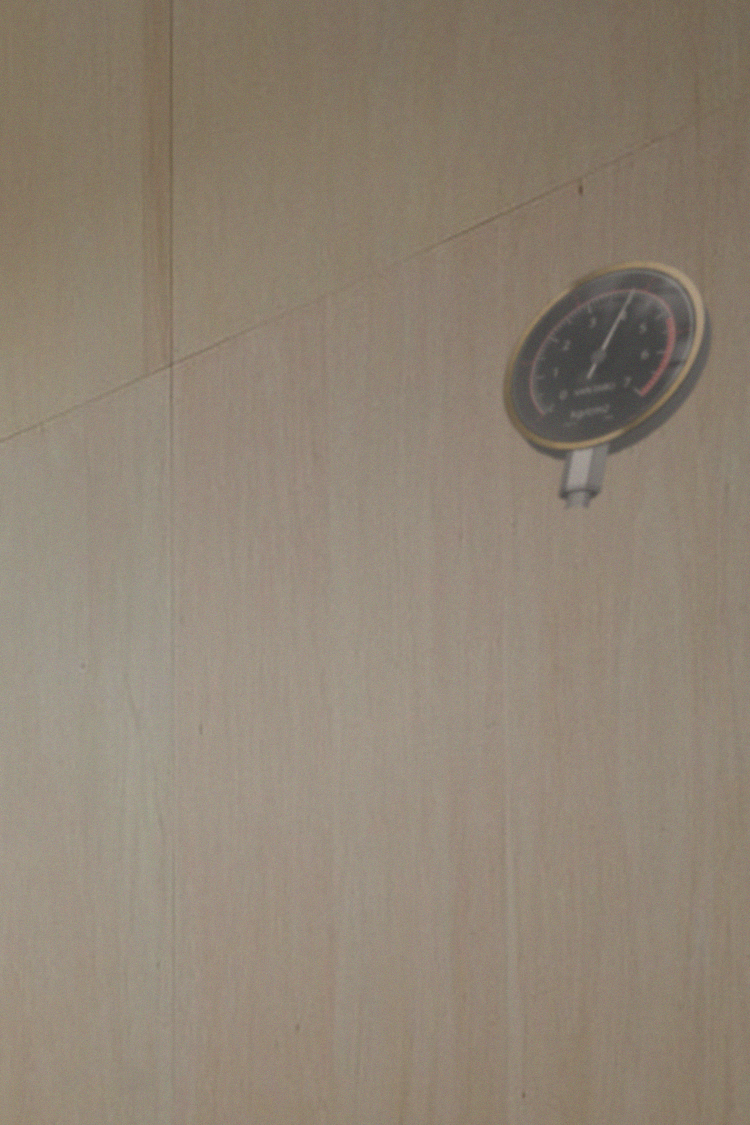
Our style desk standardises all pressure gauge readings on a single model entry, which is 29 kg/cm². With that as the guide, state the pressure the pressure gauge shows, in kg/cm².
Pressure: 4 kg/cm²
